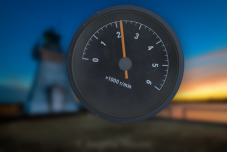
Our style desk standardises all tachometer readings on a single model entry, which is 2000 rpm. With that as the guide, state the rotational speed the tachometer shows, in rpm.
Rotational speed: 2200 rpm
